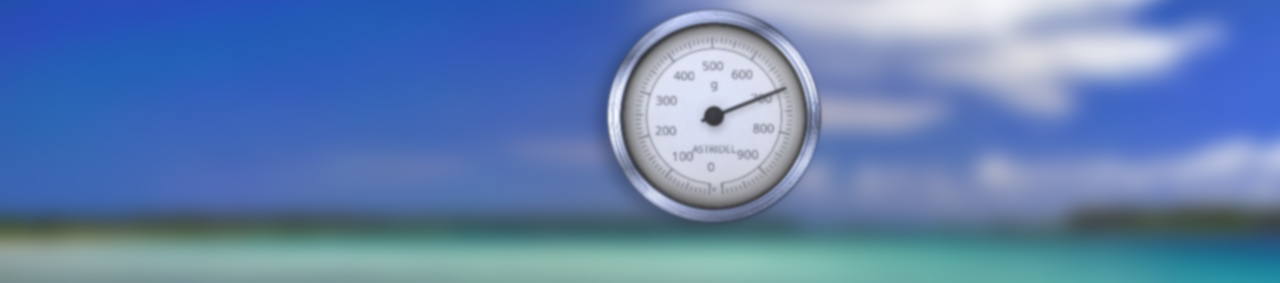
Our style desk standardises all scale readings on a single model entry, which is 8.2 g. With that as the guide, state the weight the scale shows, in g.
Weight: 700 g
